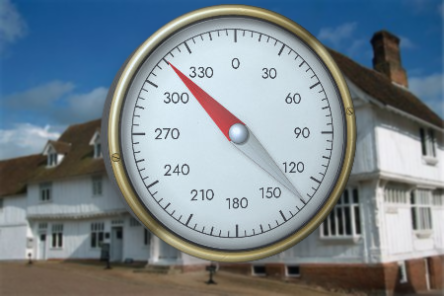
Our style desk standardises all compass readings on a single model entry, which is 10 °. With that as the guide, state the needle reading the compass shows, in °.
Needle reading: 315 °
